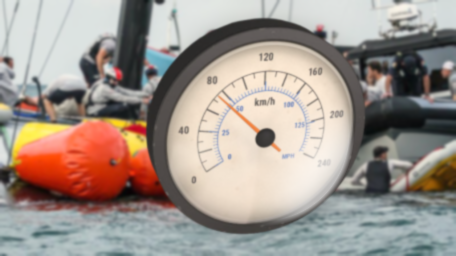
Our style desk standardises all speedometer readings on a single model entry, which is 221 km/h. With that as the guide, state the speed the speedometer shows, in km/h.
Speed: 75 km/h
